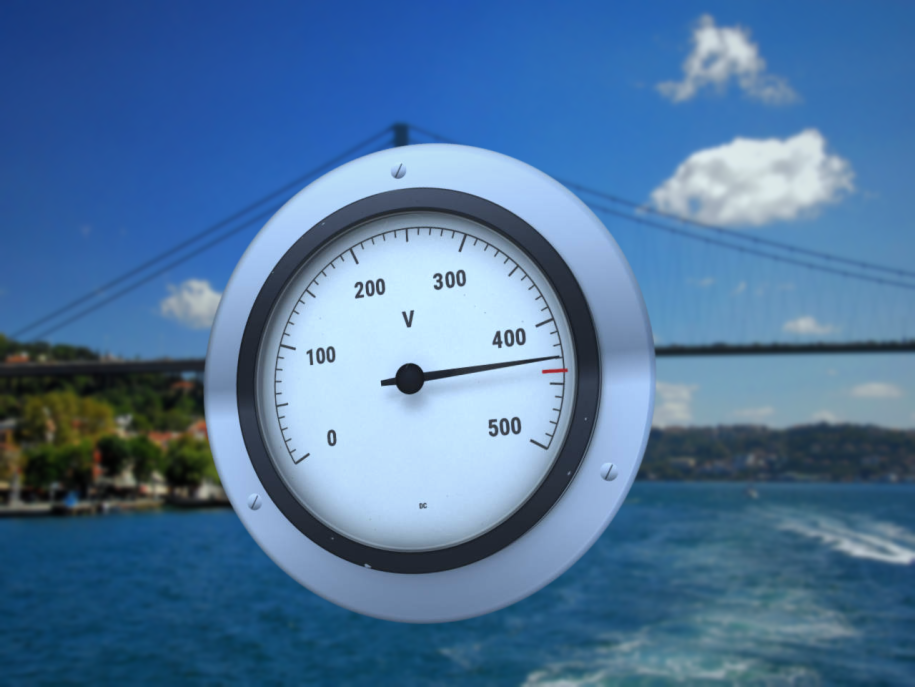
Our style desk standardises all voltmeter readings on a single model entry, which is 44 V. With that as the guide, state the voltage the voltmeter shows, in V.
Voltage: 430 V
